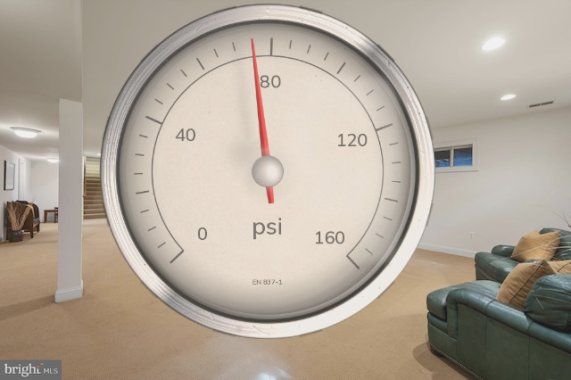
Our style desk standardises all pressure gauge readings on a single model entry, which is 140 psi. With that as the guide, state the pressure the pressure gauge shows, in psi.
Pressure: 75 psi
